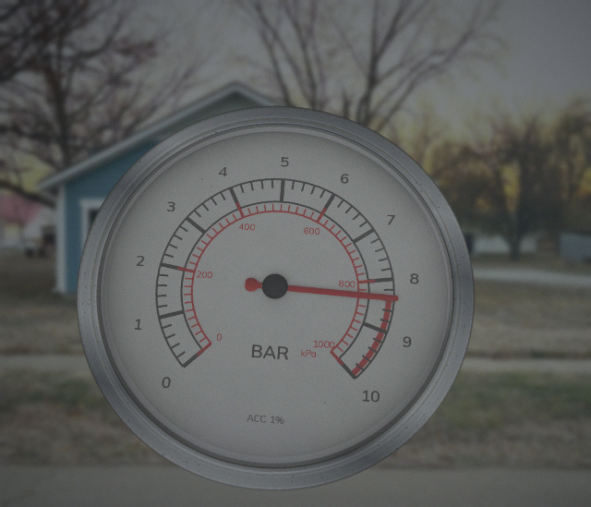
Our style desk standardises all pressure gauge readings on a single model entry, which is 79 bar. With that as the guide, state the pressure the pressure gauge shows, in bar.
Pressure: 8.4 bar
